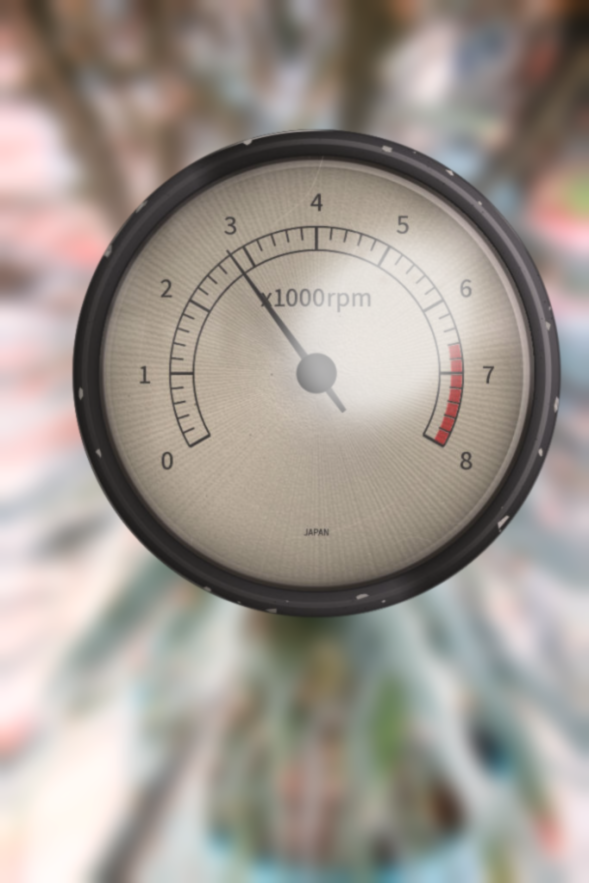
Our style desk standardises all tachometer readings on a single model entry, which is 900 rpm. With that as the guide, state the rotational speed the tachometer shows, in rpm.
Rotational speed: 2800 rpm
